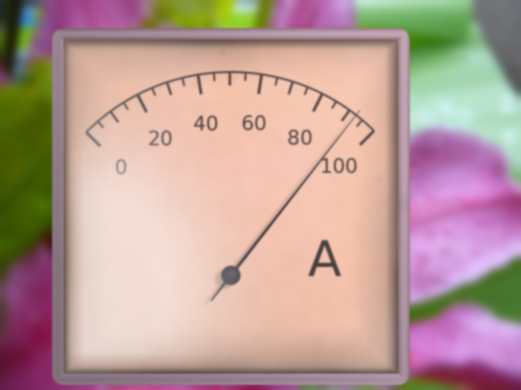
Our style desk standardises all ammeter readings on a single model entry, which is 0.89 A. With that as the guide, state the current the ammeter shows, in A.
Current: 92.5 A
